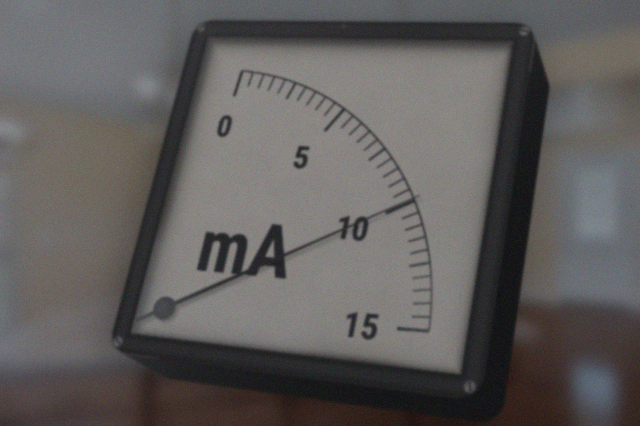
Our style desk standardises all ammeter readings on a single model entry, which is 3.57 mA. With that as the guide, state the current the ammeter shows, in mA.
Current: 10 mA
